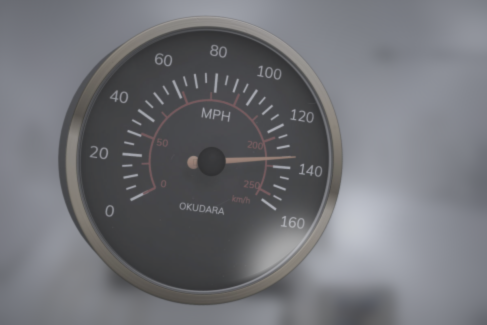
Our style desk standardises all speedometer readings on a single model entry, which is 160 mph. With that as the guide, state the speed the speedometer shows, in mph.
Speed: 135 mph
